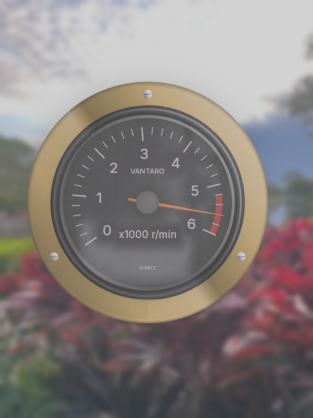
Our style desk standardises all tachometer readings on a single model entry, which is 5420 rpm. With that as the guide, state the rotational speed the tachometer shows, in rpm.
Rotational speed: 5600 rpm
